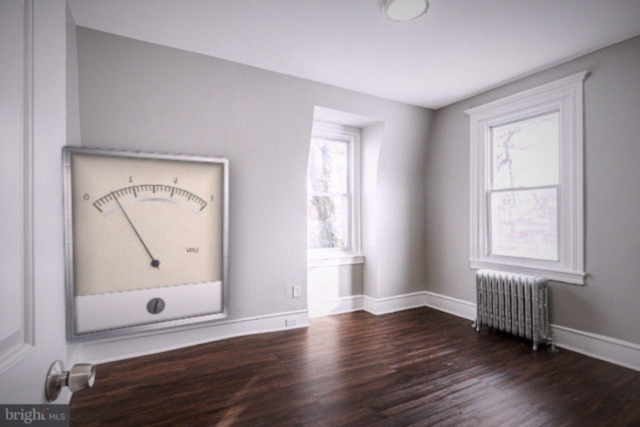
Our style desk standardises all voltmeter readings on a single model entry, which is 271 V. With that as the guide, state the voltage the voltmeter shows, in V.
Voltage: 0.5 V
